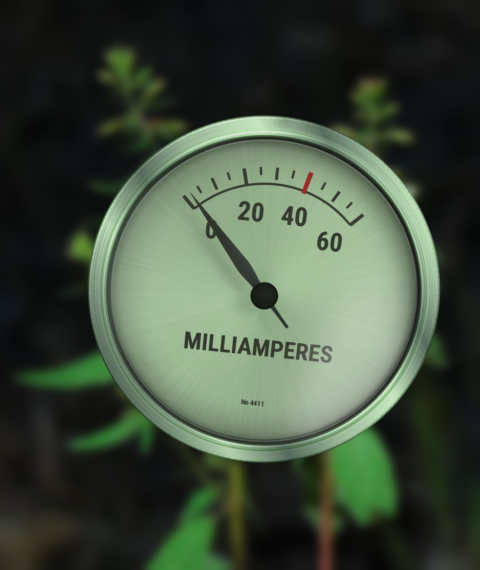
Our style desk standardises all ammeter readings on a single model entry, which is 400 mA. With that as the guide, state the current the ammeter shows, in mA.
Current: 2.5 mA
